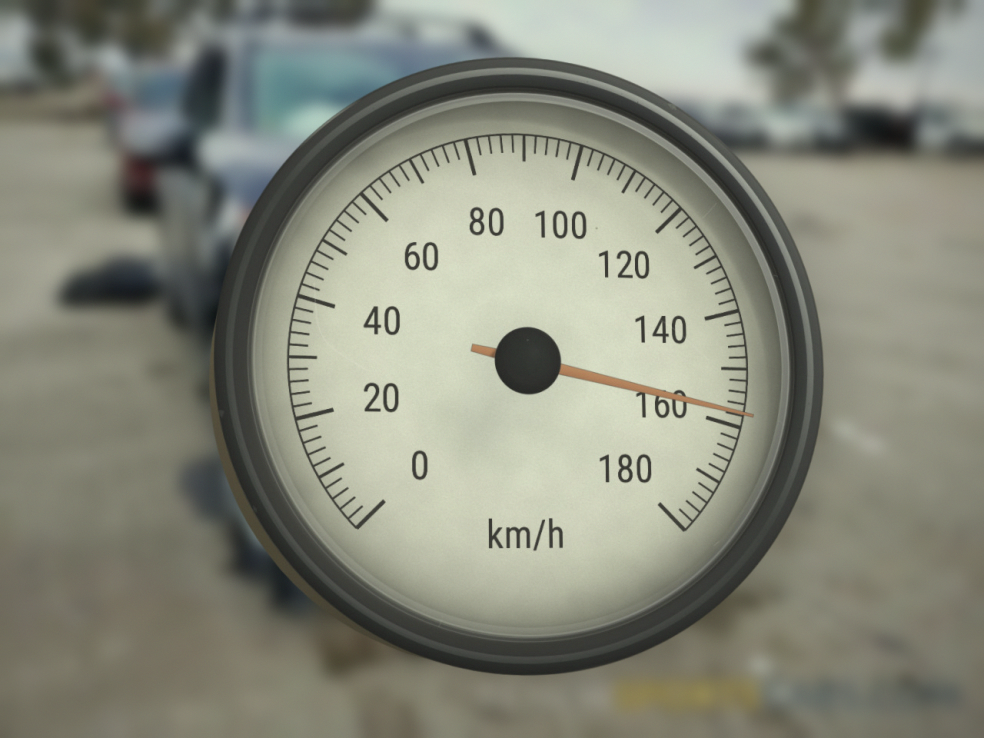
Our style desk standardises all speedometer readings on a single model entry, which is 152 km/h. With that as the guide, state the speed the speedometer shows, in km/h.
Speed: 158 km/h
